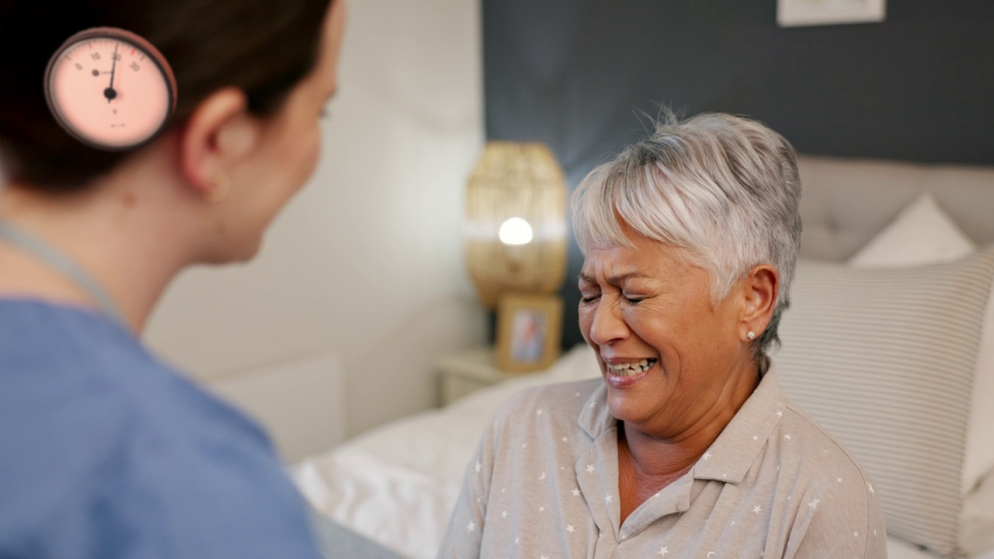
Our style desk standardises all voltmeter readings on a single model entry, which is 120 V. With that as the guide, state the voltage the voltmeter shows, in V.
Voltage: 20 V
